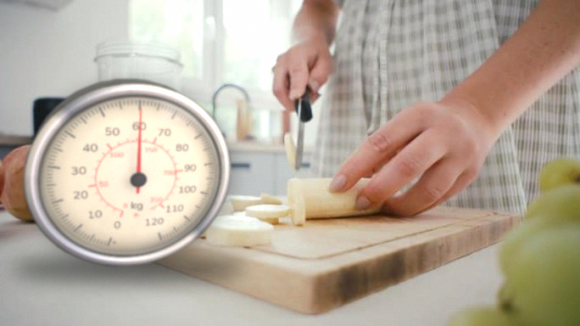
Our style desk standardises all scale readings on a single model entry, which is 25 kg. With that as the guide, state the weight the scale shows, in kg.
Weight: 60 kg
